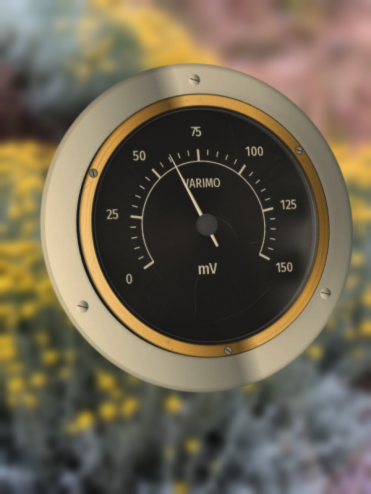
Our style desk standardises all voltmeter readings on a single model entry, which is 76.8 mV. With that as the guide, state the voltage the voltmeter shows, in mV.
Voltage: 60 mV
